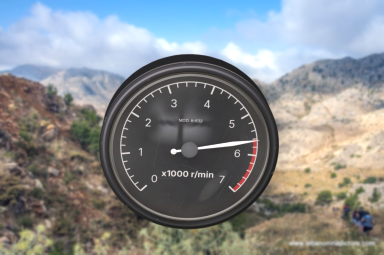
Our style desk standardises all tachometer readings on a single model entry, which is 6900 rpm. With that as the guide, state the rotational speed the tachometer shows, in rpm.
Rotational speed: 5600 rpm
